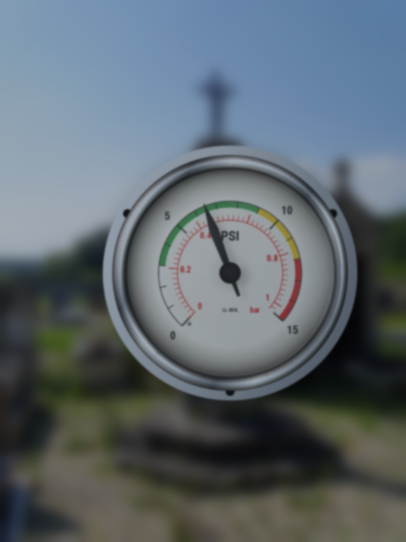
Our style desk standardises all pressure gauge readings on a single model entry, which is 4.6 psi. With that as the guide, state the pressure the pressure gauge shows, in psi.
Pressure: 6.5 psi
